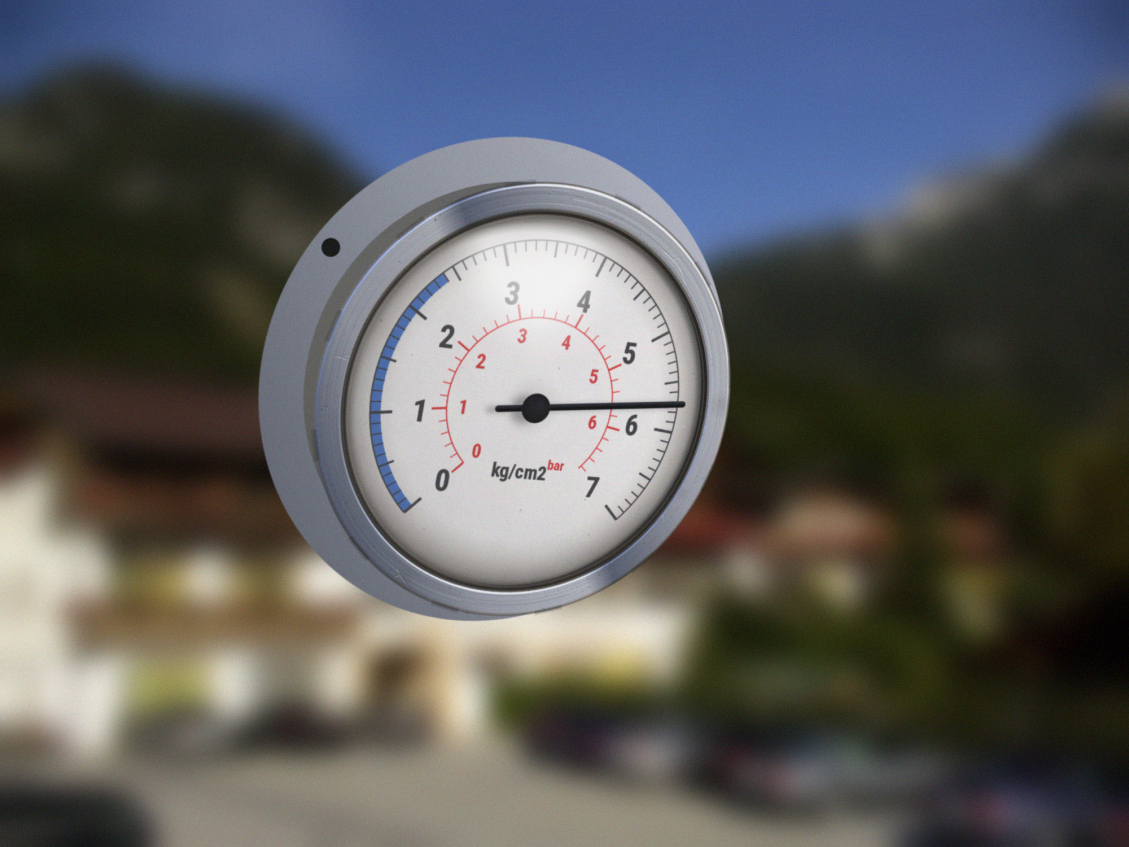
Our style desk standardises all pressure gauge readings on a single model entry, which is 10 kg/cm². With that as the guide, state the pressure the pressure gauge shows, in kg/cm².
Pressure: 5.7 kg/cm²
